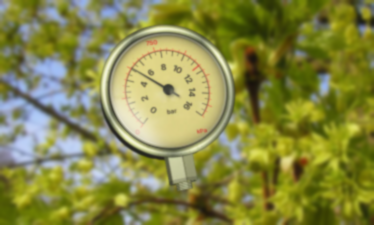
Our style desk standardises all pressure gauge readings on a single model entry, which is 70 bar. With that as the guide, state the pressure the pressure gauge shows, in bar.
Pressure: 5 bar
